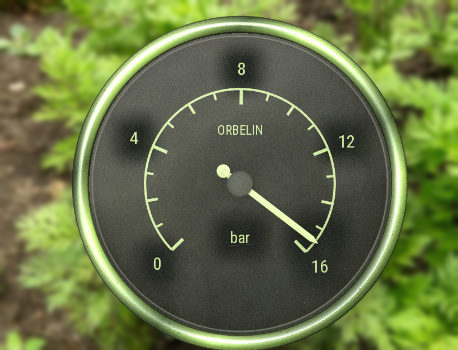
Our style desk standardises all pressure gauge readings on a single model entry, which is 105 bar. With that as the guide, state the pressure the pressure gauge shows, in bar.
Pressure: 15.5 bar
